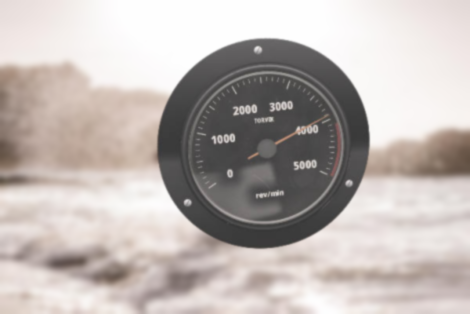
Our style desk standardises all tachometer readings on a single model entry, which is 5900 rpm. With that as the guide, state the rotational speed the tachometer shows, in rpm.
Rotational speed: 3900 rpm
